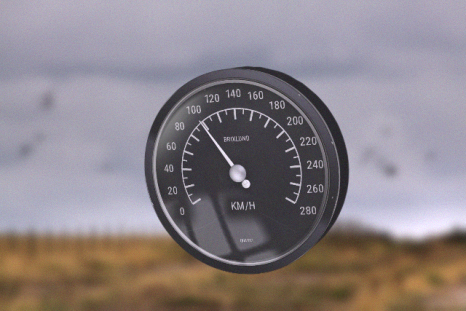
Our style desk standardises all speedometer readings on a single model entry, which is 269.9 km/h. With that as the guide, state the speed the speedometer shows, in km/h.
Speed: 100 km/h
